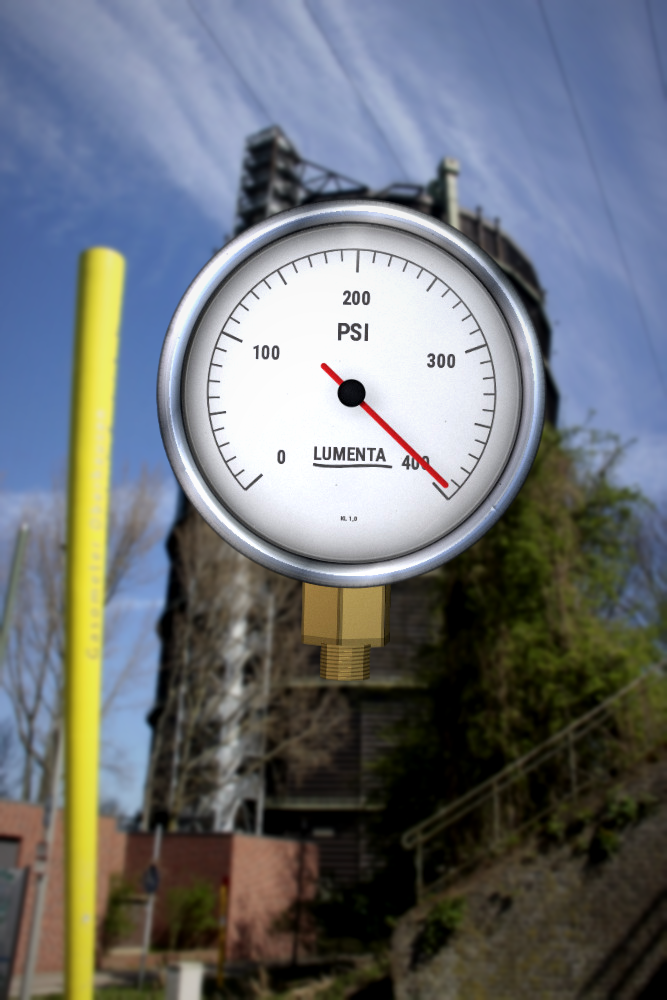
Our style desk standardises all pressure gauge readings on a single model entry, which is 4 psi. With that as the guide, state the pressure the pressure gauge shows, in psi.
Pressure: 395 psi
